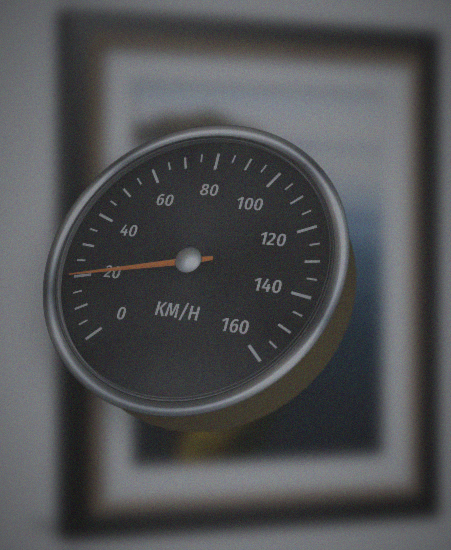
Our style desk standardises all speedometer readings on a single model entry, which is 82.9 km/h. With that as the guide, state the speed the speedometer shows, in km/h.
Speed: 20 km/h
